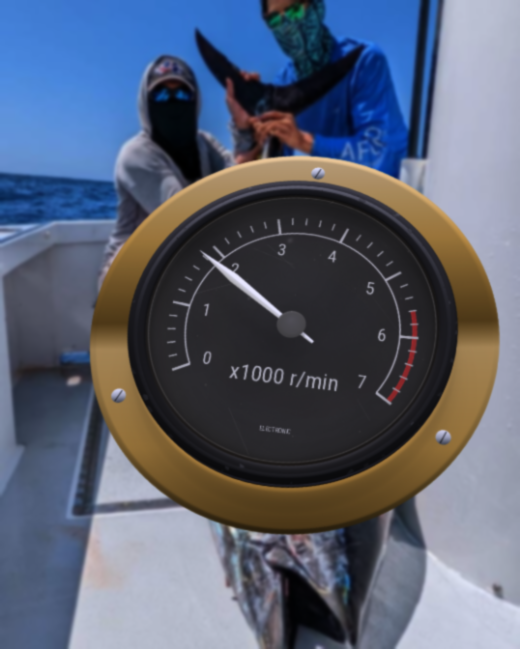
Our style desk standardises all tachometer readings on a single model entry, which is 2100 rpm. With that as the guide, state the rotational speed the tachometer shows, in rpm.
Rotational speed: 1800 rpm
